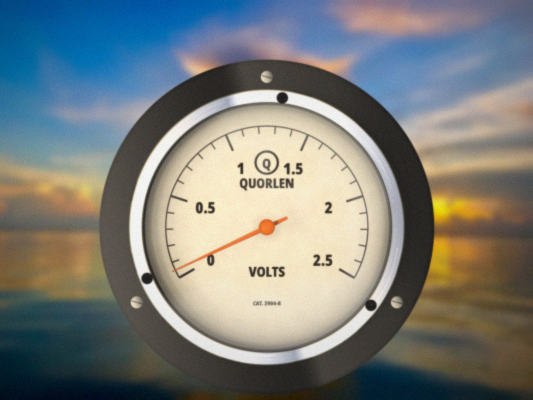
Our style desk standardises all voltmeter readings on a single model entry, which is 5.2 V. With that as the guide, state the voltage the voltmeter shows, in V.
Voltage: 0.05 V
